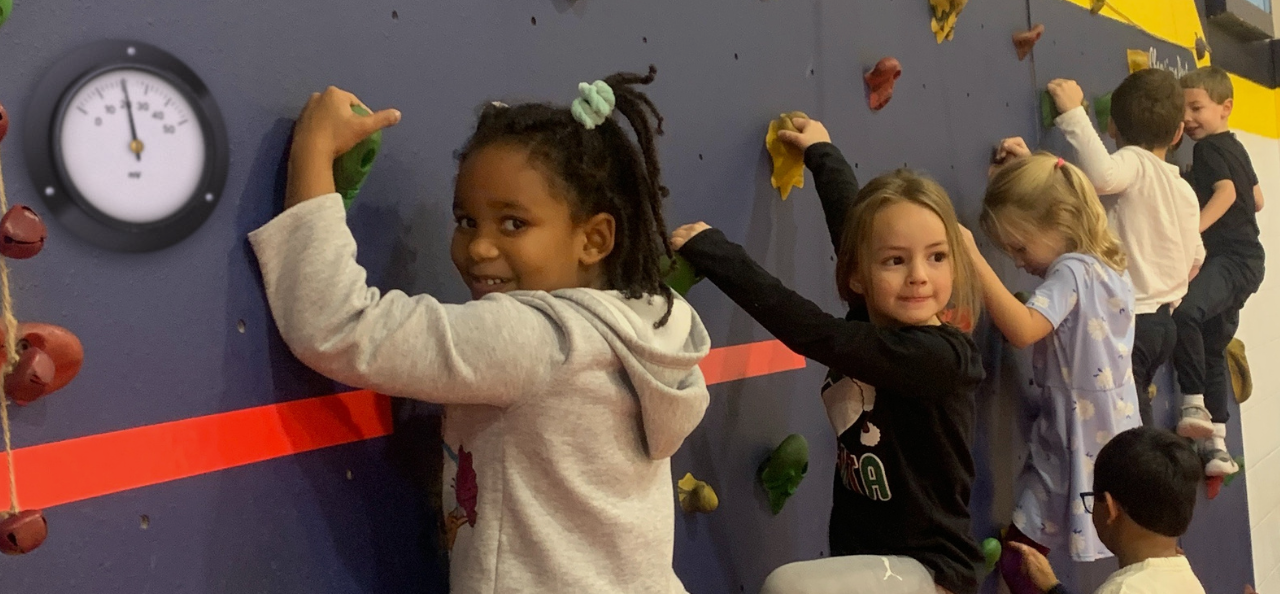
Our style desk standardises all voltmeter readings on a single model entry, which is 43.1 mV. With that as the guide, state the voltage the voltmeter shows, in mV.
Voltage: 20 mV
